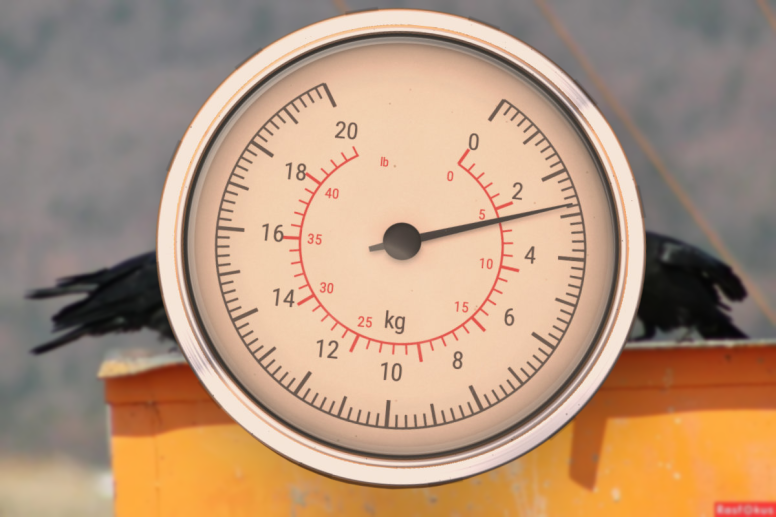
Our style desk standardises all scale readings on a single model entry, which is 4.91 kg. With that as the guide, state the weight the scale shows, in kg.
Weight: 2.8 kg
